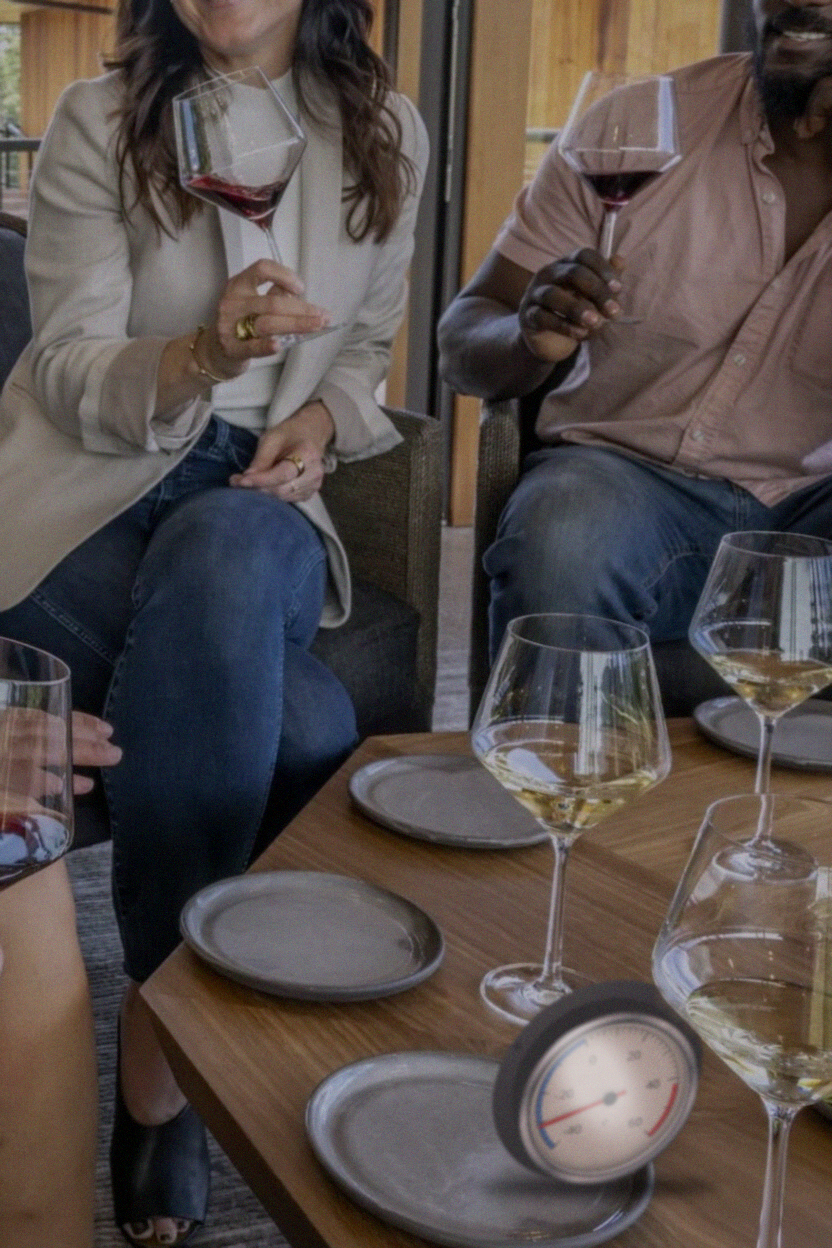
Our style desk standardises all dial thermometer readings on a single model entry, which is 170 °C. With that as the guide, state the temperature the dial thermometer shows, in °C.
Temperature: -30 °C
